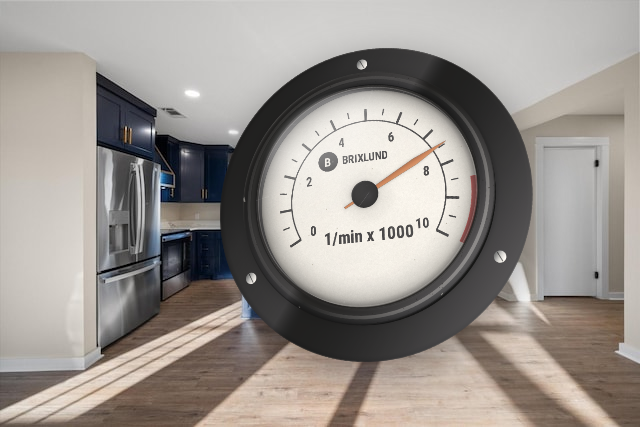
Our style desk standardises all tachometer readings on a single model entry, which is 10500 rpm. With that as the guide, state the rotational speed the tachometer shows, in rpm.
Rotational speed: 7500 rpm
